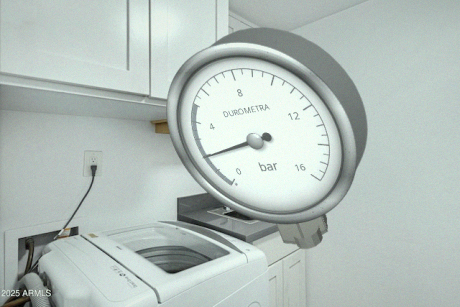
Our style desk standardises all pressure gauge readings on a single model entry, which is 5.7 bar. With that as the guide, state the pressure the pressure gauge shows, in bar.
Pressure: 2 bar
